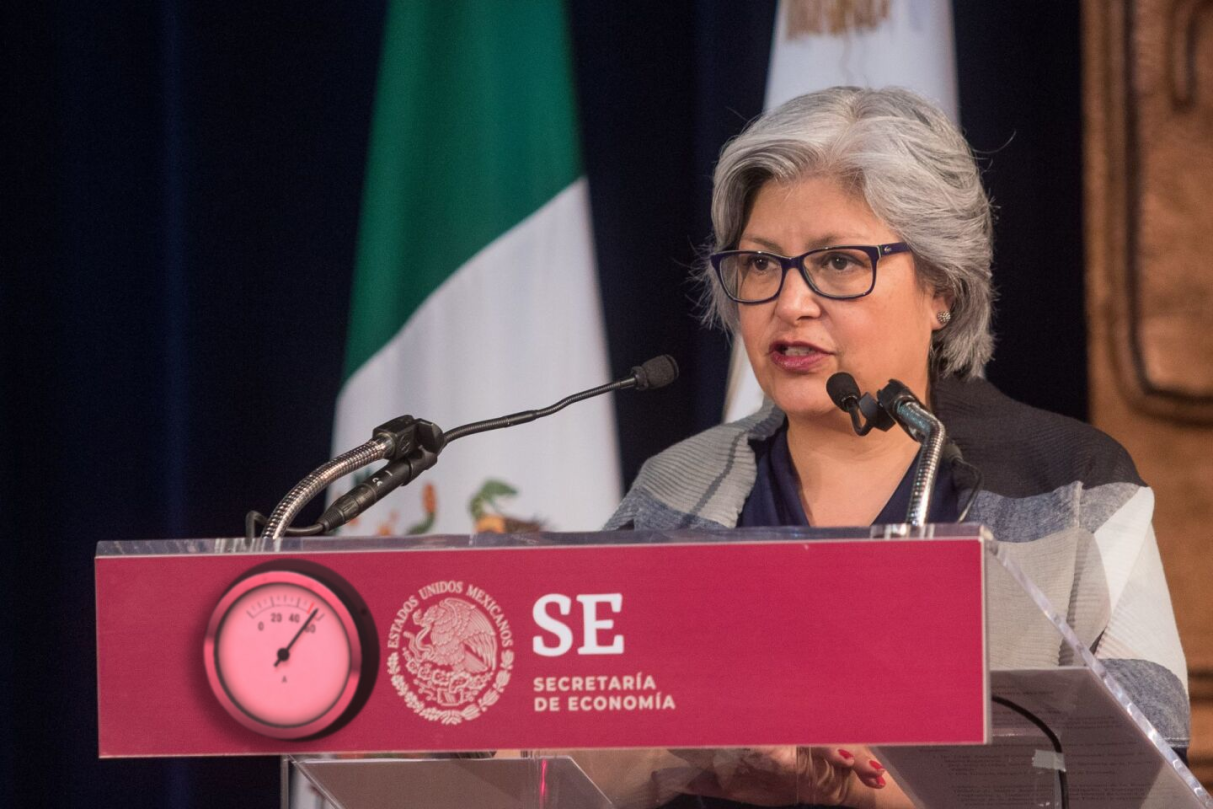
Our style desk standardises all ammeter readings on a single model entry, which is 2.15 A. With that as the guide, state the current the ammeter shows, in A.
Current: 55 A
